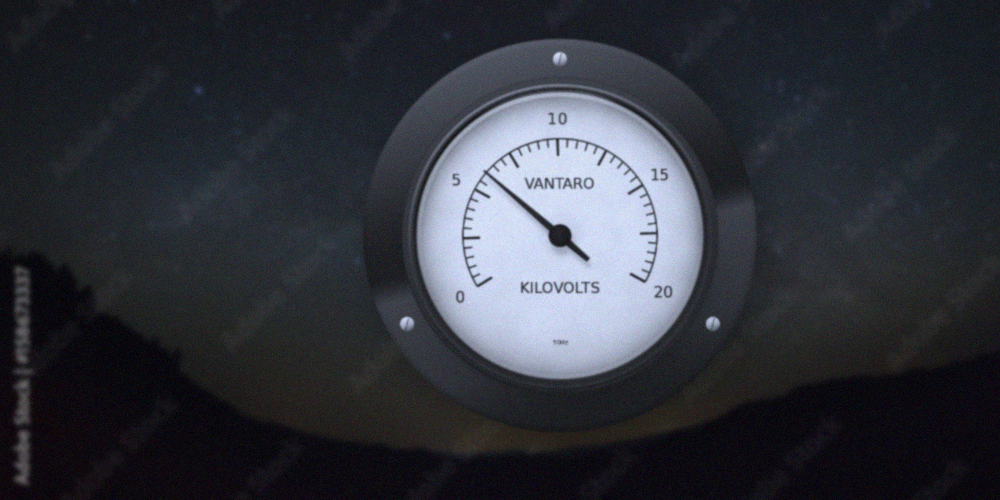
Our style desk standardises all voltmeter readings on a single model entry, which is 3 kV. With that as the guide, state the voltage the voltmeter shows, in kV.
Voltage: 6 kV
